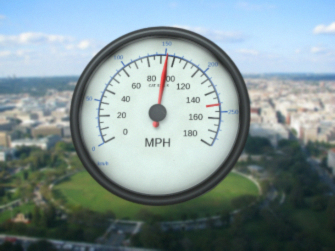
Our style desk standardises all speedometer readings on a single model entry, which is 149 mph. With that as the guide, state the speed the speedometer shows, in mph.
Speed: 95 mph
